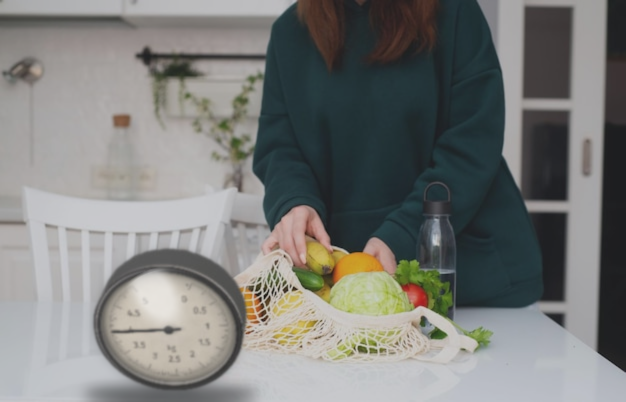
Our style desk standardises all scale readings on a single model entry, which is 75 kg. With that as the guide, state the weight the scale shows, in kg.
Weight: 4 kg
